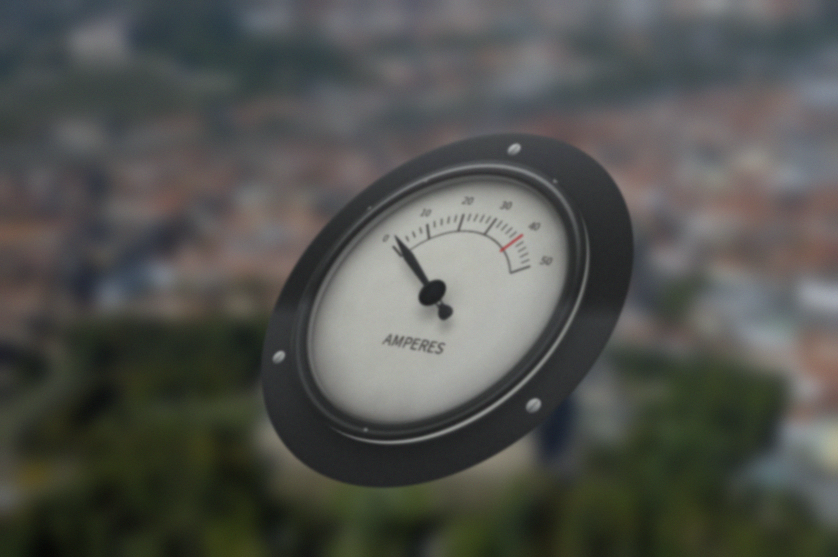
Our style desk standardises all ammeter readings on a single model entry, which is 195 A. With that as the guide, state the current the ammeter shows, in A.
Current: 2 A
